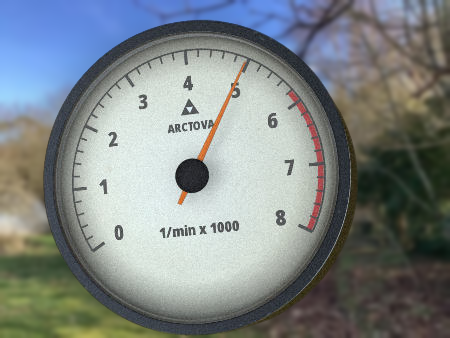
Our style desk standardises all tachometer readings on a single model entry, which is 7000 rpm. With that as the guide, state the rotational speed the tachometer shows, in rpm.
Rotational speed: 5000 rpm
